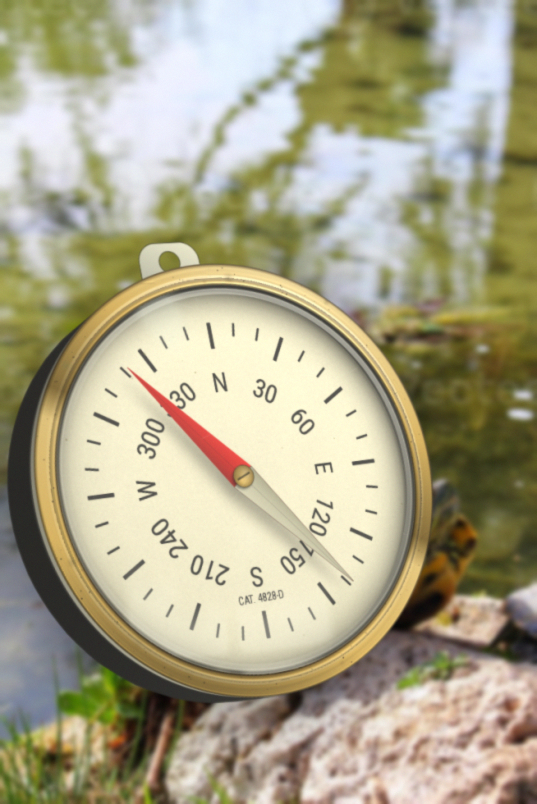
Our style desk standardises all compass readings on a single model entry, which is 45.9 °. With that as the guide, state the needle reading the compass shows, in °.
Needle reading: 320 °
